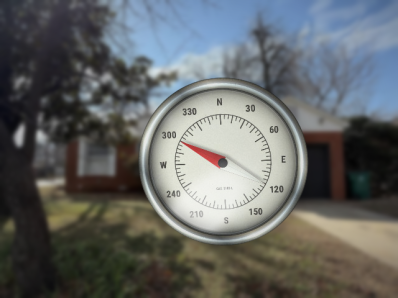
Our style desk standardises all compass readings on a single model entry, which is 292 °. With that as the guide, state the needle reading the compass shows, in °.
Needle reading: 300 °
